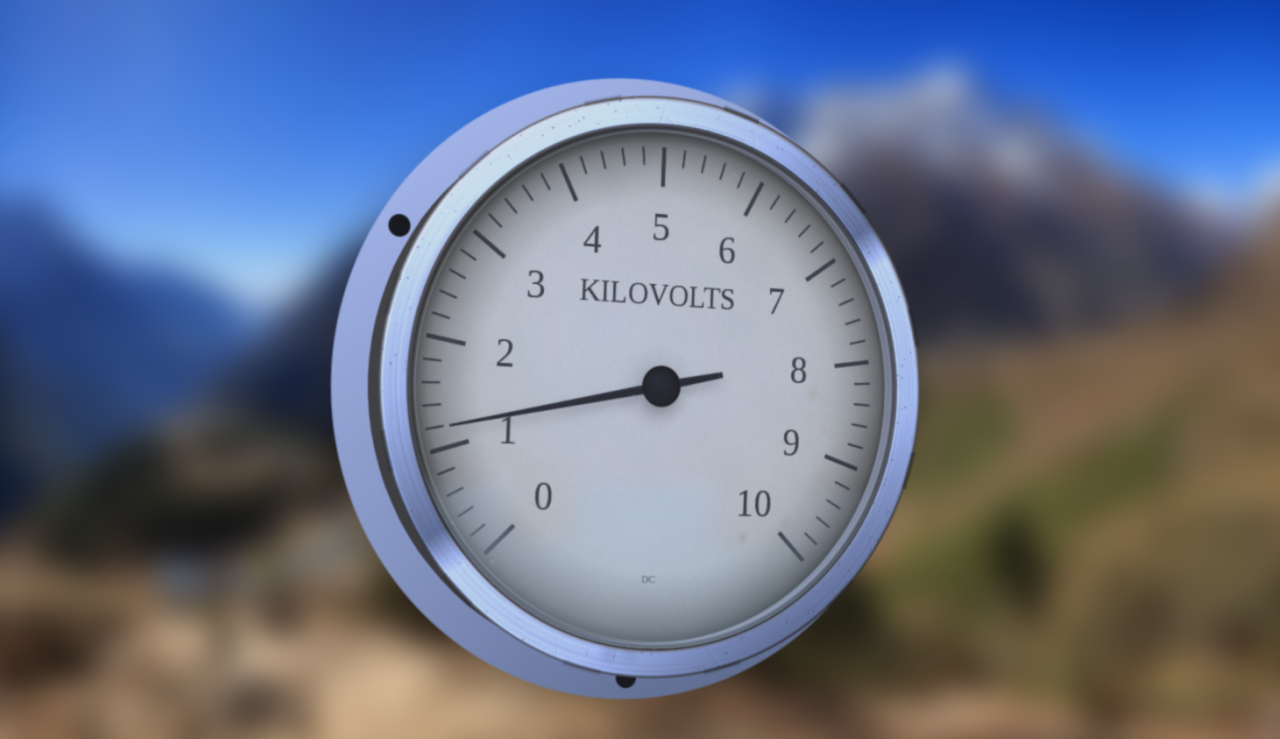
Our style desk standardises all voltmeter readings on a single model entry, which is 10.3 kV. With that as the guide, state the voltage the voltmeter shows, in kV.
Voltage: 1.2 kV
